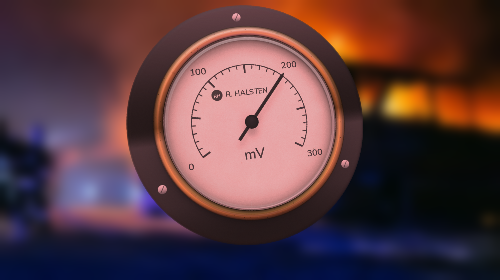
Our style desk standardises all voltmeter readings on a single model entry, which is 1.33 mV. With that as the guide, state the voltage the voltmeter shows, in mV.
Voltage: 200 mV
